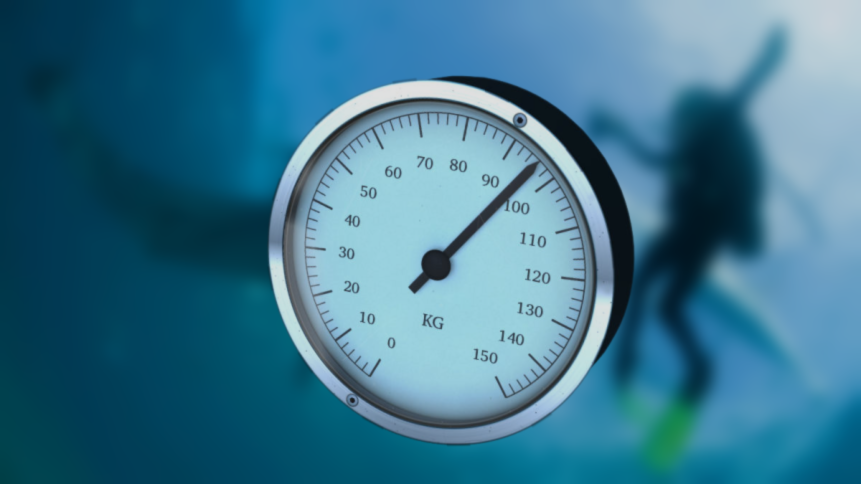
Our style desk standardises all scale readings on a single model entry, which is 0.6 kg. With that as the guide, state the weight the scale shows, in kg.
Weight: 96 kg
